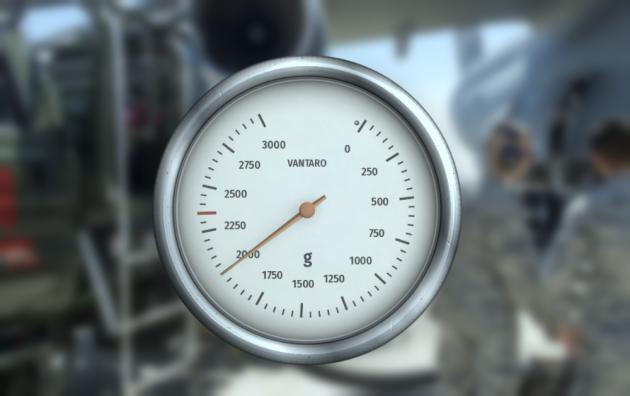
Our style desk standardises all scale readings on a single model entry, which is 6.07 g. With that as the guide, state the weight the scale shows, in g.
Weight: 2000 g
